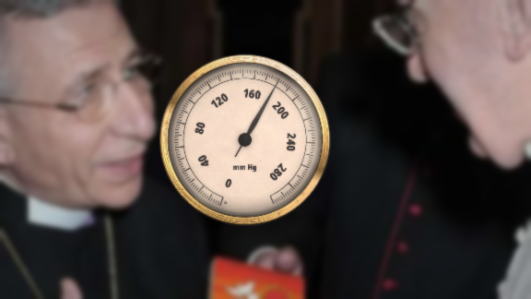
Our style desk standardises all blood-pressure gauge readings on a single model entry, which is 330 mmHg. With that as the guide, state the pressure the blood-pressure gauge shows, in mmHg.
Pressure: 180 mmHg
